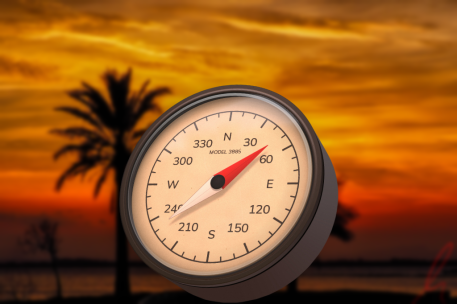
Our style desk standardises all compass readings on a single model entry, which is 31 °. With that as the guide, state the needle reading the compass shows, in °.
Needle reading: 50 °
